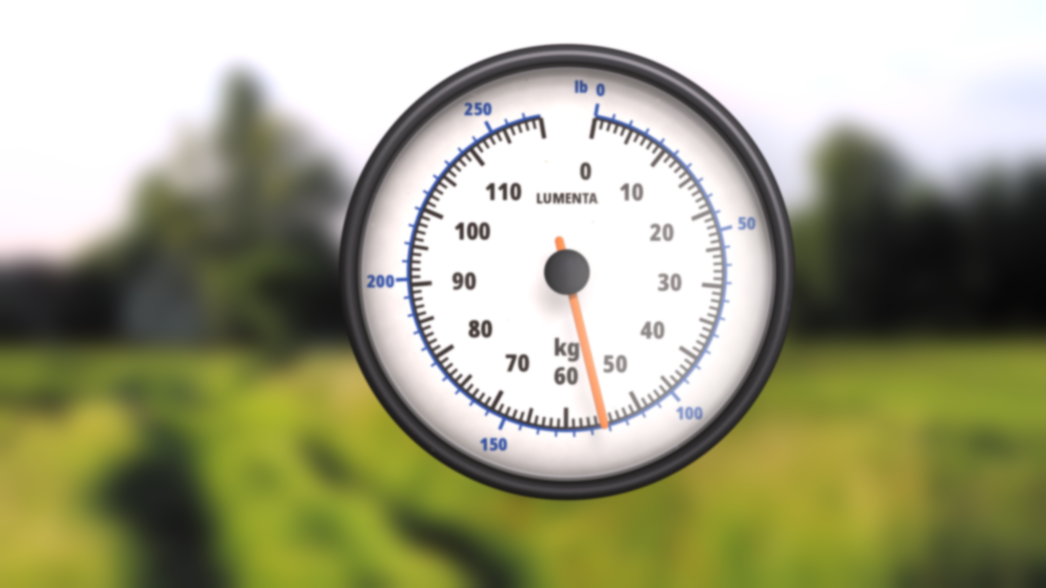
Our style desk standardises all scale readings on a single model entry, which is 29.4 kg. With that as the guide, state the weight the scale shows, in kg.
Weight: 55 kg
